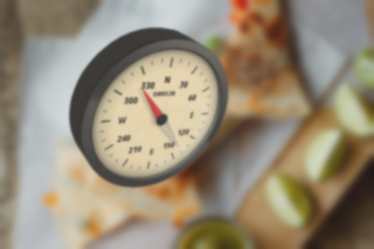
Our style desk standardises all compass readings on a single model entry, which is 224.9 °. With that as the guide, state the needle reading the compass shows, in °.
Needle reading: 320 °
